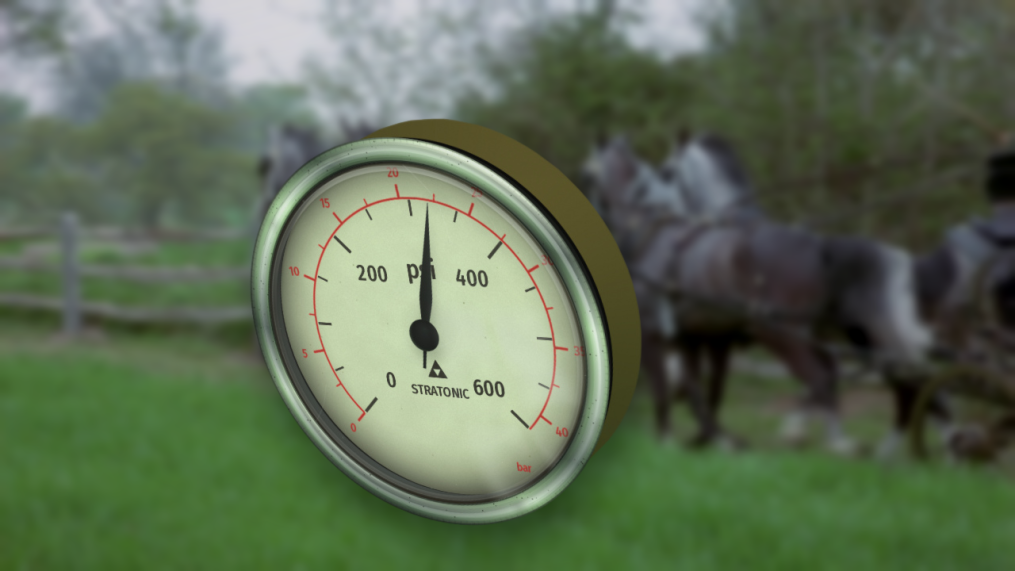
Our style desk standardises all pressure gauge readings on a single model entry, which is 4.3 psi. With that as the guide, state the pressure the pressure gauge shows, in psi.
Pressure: 325 psi
